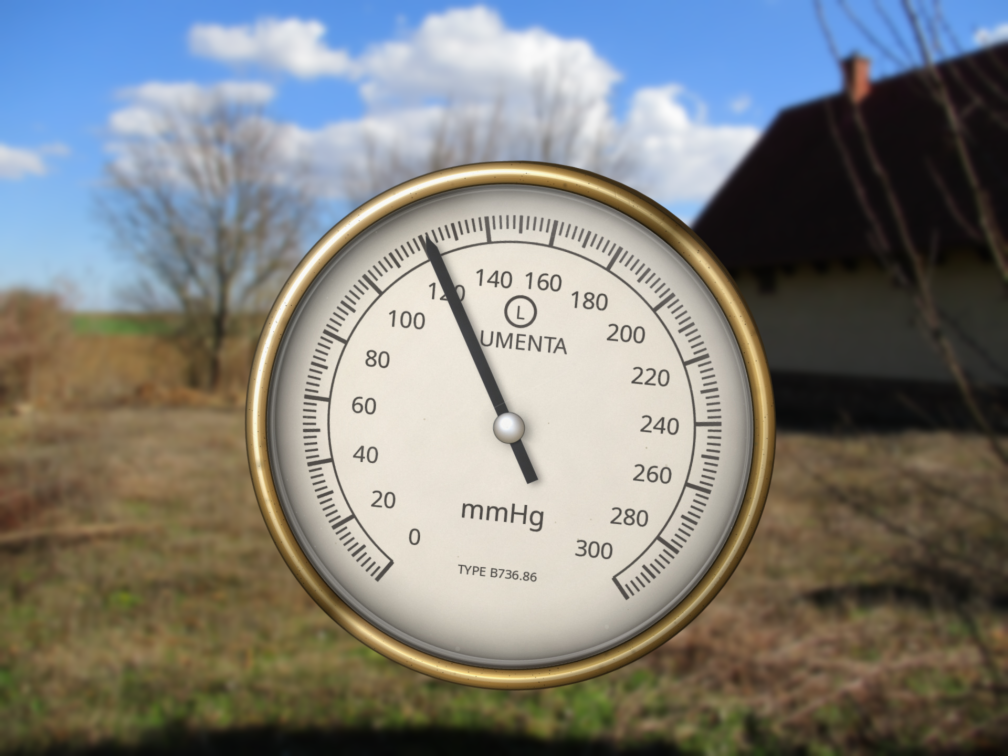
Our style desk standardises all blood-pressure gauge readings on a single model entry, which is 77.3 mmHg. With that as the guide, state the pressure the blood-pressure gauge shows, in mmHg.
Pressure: 122 mmHg
